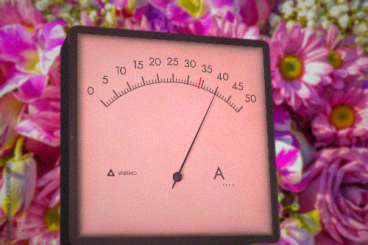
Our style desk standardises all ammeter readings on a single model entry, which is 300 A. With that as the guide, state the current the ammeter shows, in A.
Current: 40 A
